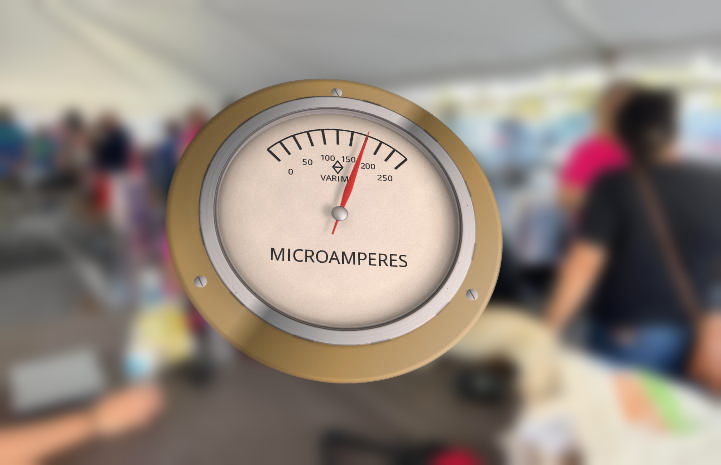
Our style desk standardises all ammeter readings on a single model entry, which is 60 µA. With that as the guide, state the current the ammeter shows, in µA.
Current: 175 µA
